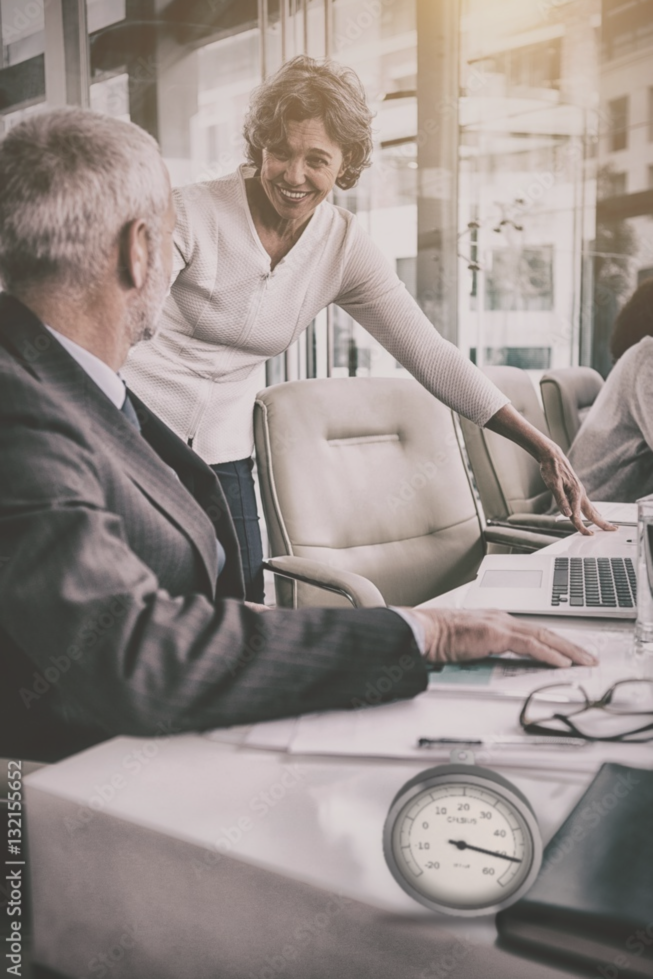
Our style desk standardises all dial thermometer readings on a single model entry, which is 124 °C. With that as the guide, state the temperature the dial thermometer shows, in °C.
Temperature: 50 °C
